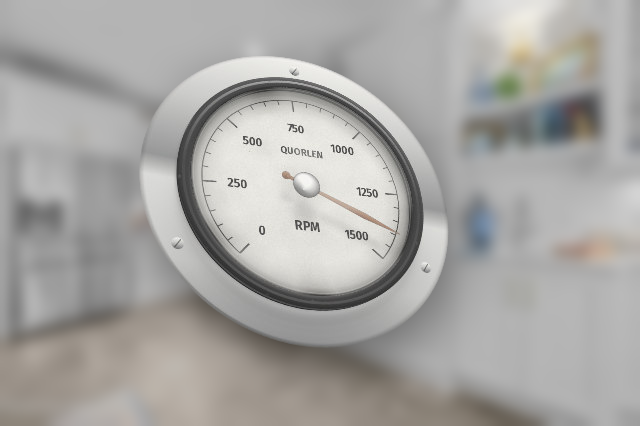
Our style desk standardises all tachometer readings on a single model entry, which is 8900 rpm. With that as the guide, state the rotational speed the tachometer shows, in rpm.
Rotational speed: 1400 rpm
